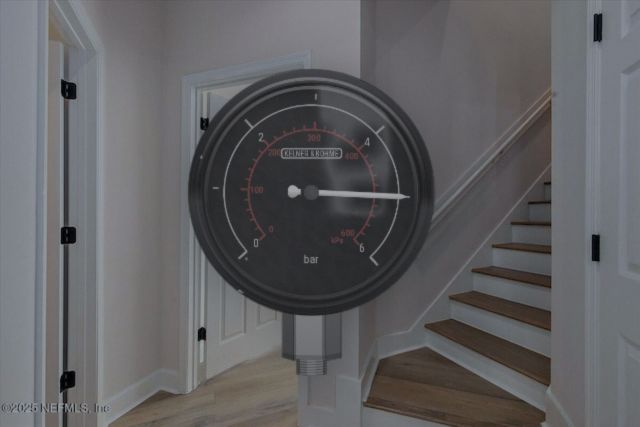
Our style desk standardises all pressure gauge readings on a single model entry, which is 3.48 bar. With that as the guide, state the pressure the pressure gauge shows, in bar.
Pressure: 5 bar
